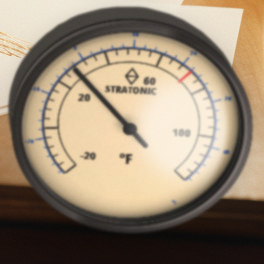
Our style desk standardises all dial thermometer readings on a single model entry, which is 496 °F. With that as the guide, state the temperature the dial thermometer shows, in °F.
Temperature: 28 °F
